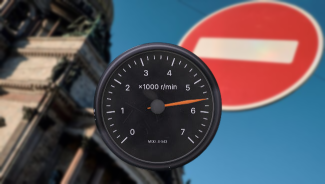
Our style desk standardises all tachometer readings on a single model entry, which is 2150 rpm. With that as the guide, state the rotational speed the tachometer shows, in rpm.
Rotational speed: 5600 rpm
